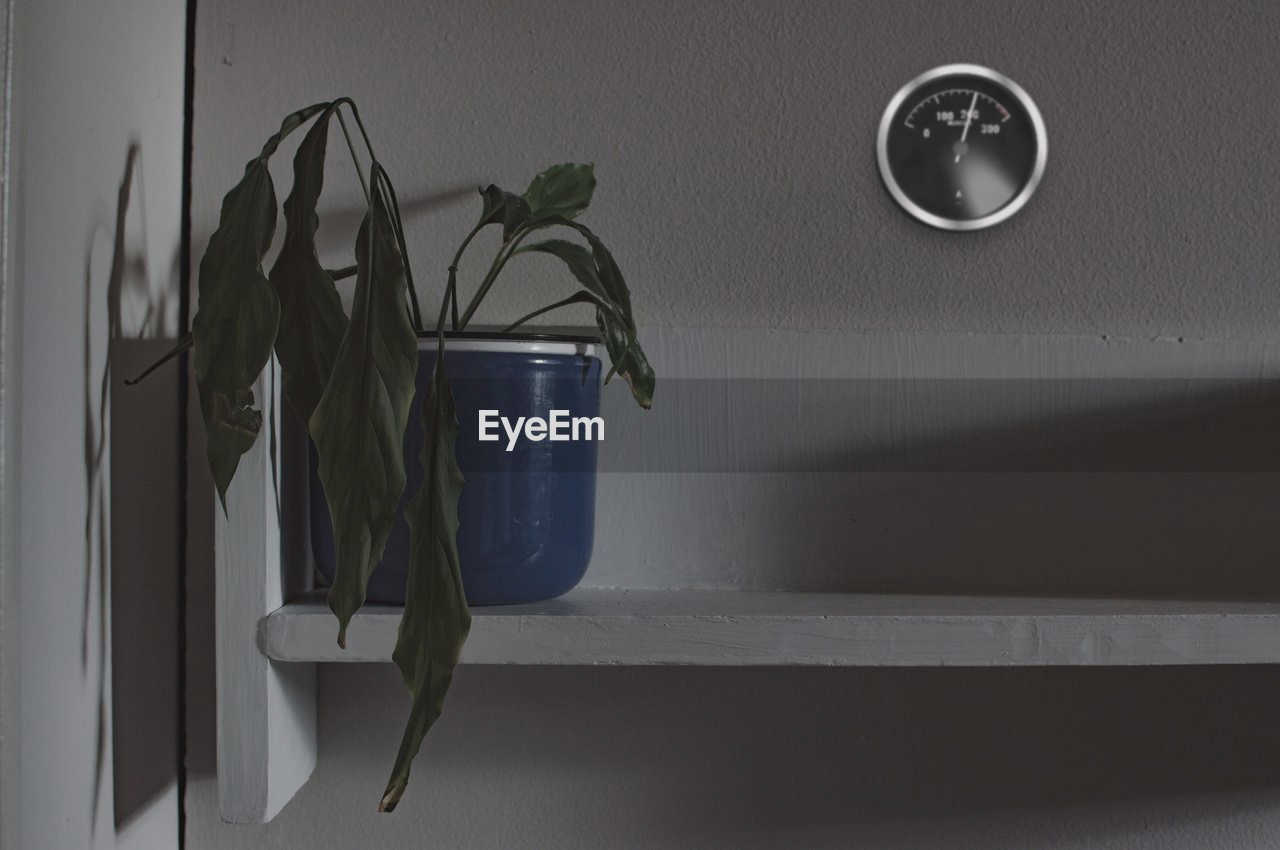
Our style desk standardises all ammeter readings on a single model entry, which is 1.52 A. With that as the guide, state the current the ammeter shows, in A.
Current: 200 A
